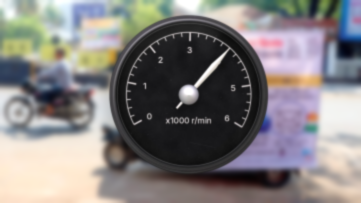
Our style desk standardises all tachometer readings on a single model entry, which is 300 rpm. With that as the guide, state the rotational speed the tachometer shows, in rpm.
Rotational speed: 4000 rpm
